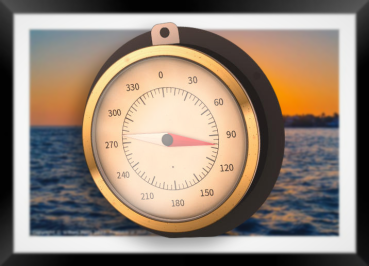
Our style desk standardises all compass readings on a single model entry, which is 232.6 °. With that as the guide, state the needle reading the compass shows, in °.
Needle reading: 100 °
